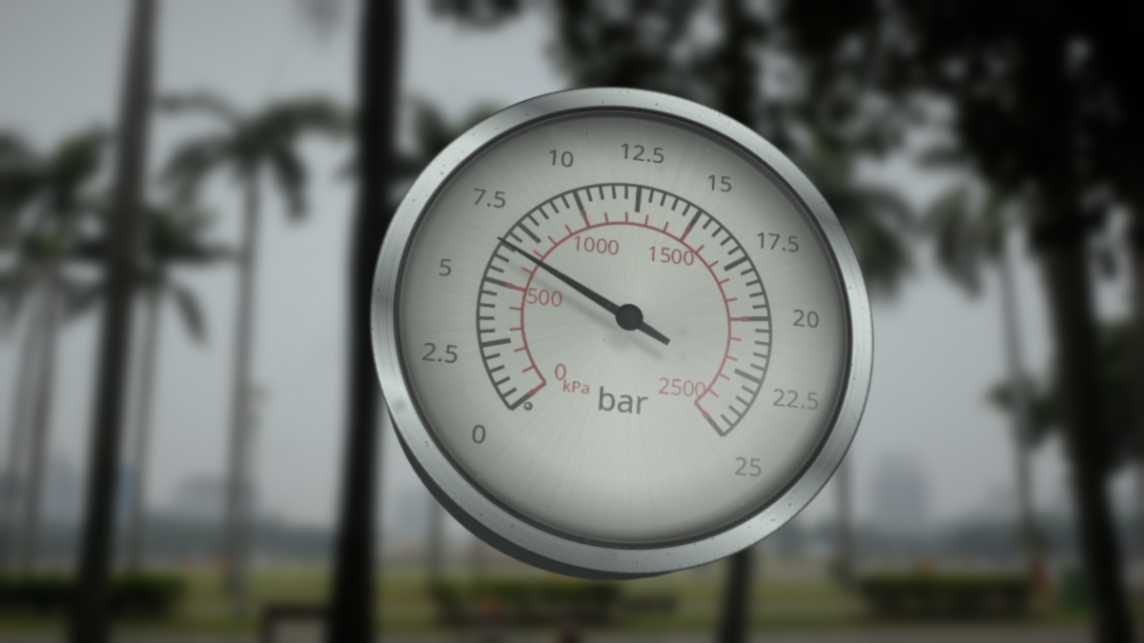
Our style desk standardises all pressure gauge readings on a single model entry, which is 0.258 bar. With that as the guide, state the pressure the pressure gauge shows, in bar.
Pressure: 6.5 bar
